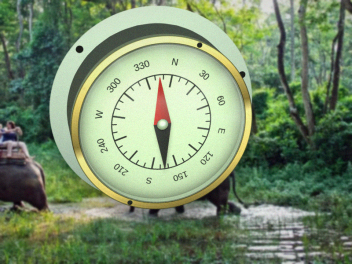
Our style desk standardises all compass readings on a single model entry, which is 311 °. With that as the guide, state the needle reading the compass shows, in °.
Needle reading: 345 °
